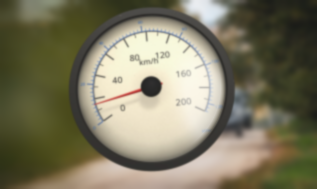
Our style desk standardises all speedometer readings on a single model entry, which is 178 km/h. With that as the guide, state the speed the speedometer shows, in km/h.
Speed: 15 km/h
